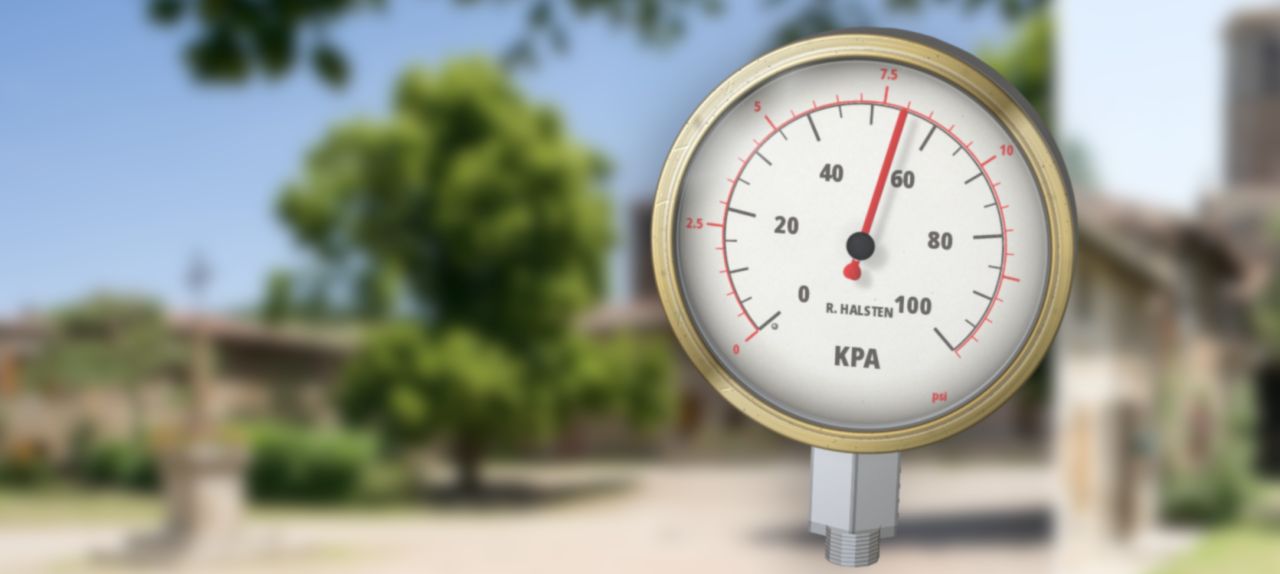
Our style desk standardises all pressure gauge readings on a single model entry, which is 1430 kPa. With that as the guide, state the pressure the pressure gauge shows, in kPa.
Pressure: 55 kPa
